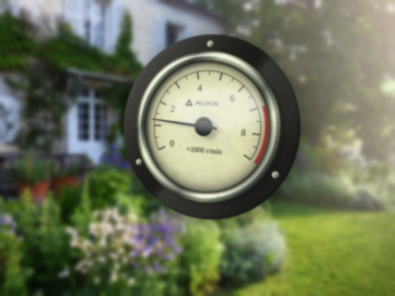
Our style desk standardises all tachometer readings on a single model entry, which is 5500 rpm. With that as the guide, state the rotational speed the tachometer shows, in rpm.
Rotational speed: 1250 rpm
